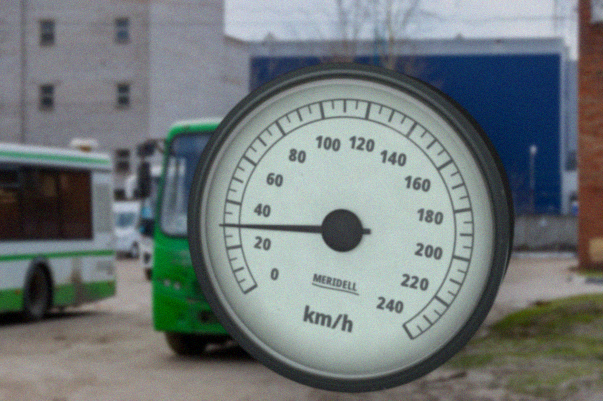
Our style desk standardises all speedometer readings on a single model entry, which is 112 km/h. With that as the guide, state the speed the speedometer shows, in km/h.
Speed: 30 km/h
